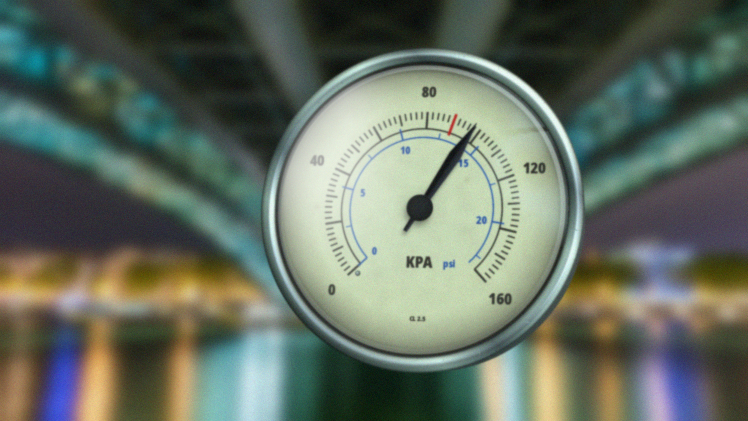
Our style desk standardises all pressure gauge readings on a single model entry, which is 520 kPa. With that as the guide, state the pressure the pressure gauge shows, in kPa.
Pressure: 98 kPa
